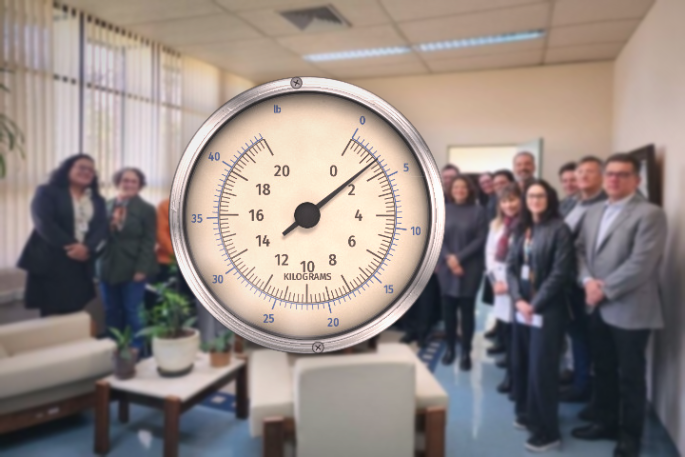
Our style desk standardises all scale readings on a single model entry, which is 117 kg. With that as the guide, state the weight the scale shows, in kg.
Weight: 1.4 kg
